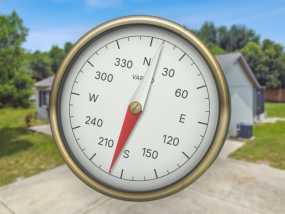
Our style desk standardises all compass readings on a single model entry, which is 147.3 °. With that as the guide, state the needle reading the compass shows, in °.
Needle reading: 190 °
